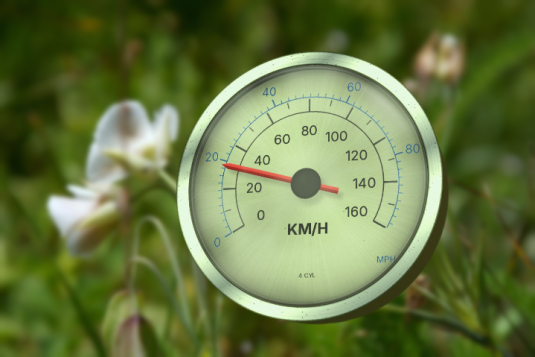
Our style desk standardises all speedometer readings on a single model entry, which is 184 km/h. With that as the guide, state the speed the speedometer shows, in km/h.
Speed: 30 km/h
